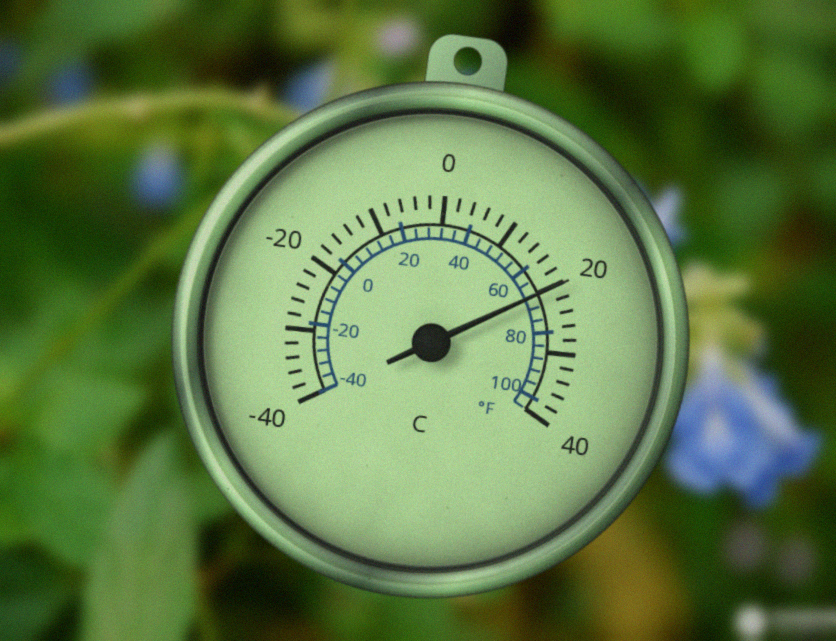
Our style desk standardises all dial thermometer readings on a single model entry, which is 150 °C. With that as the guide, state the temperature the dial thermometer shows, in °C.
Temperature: 20 °C
